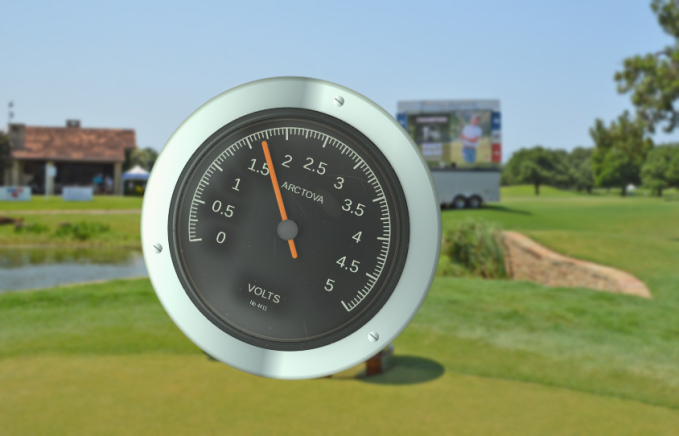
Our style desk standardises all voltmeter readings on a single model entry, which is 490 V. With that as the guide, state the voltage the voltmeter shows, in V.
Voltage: 1.7 V
